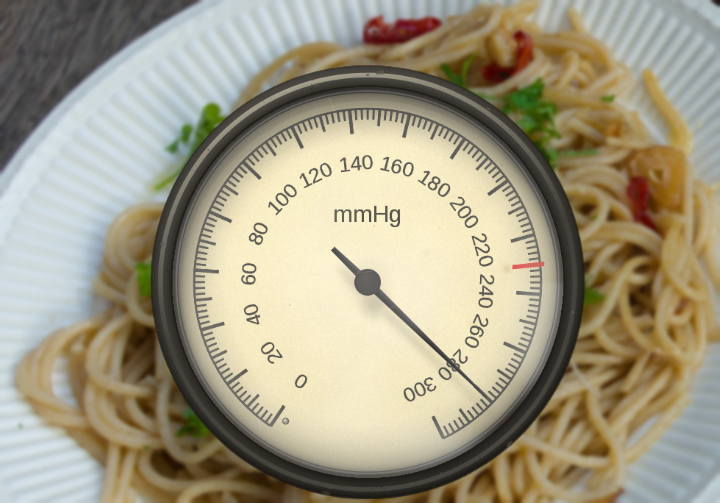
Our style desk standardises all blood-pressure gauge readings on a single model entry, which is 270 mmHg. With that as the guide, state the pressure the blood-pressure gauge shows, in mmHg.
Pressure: 280 mmHg
